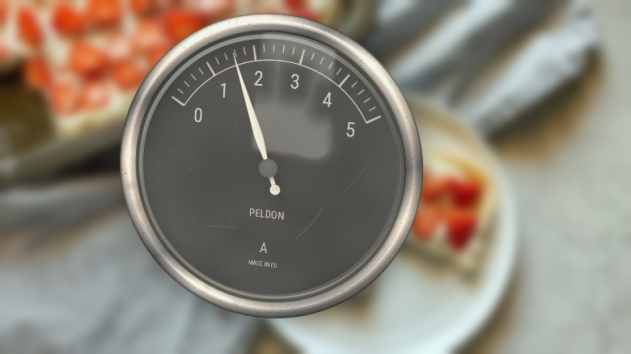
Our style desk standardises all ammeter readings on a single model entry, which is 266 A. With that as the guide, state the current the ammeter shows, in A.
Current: 1.6 A
